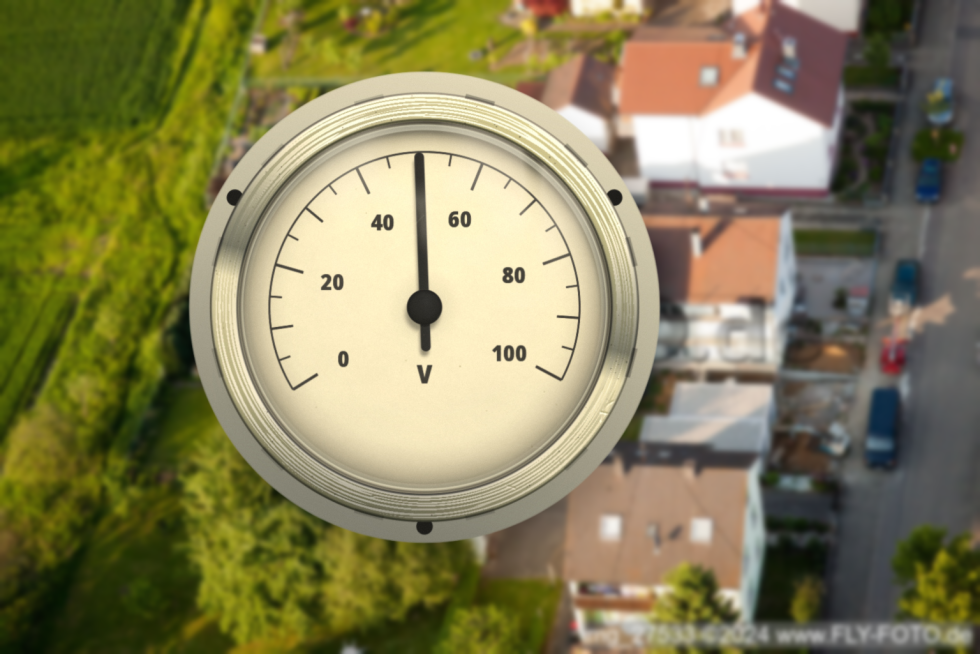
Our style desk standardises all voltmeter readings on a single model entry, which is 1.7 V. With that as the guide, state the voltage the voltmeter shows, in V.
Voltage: 50 V
